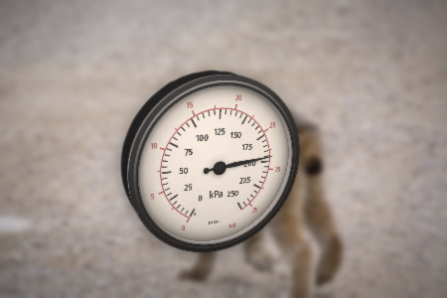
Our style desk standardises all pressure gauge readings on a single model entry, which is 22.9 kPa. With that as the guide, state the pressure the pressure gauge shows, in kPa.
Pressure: 195 kPa
